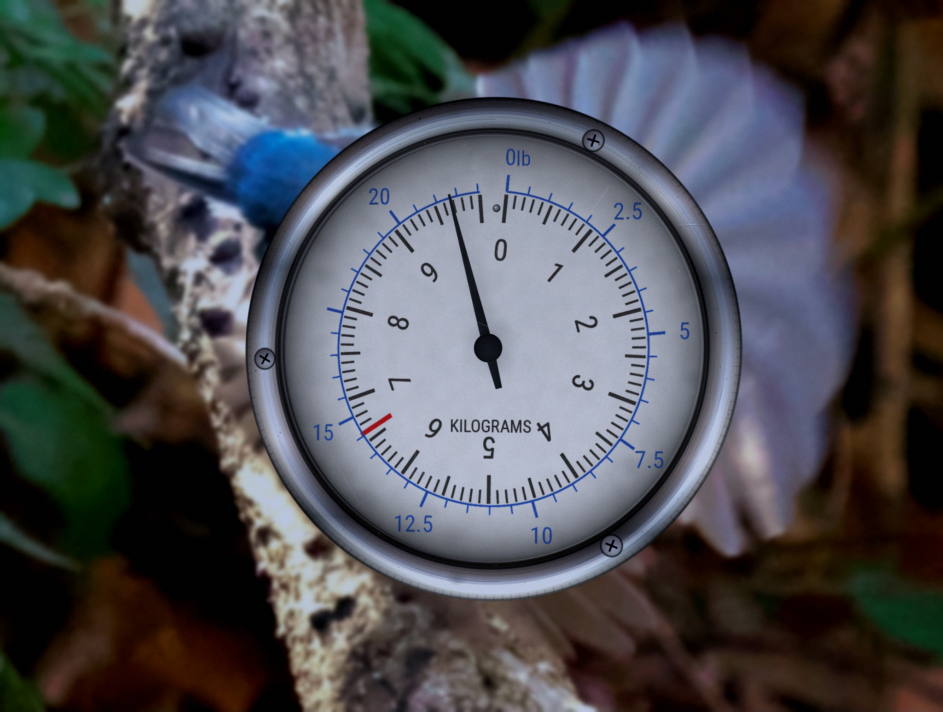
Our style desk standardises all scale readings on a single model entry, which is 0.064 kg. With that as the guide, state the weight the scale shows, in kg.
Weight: 9.7 kg
